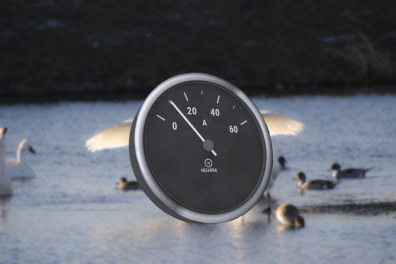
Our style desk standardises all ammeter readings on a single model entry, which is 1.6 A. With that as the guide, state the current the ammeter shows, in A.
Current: 10 A
